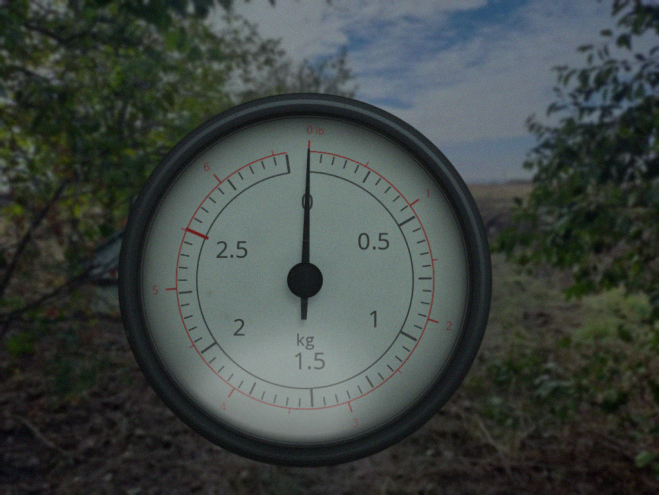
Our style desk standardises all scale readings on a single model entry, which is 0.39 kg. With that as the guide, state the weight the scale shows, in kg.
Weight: 0 kg
